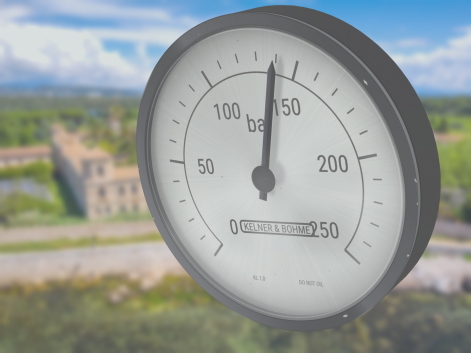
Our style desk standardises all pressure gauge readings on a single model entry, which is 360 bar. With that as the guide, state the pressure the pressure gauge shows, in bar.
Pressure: 140 bar
